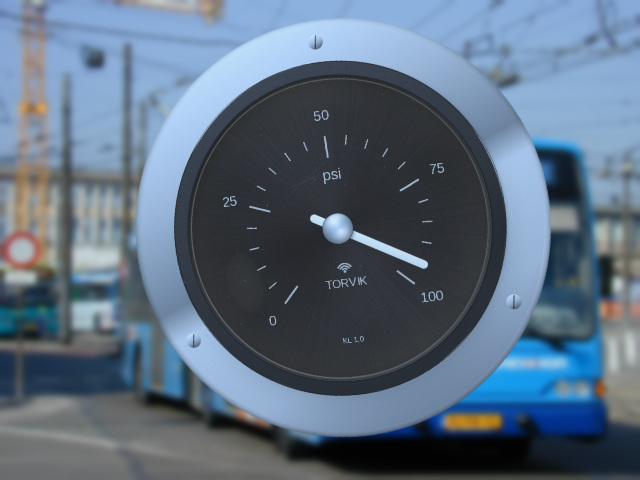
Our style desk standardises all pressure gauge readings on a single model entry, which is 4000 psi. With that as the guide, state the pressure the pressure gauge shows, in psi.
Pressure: 95 psi
